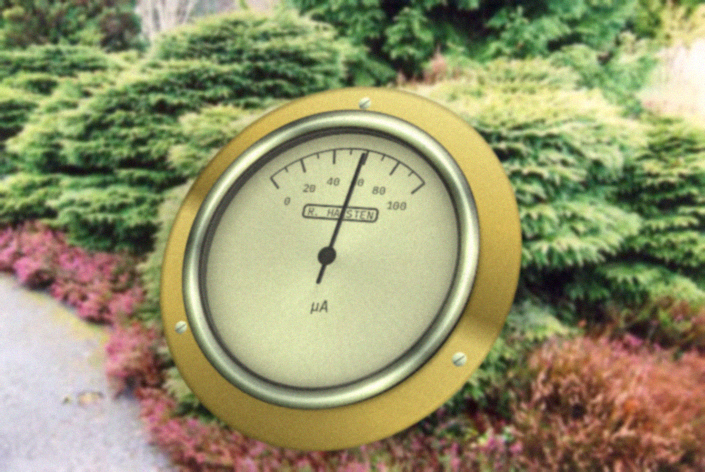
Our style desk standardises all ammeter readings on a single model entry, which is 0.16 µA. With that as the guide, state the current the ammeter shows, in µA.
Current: 60 µA
